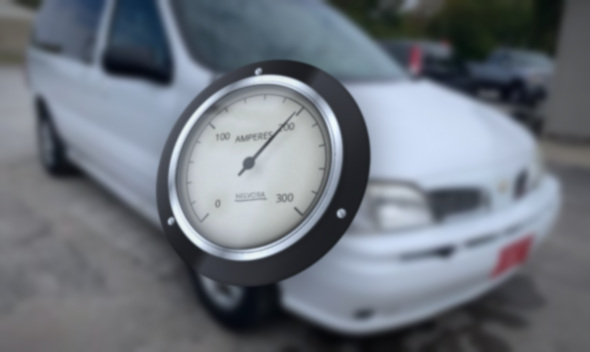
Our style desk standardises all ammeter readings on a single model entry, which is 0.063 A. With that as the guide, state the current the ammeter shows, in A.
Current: 200 A
